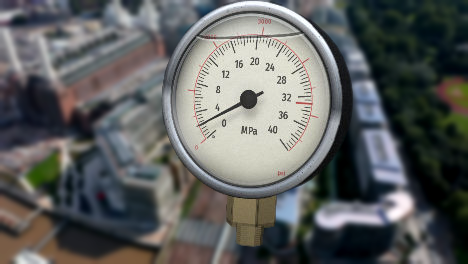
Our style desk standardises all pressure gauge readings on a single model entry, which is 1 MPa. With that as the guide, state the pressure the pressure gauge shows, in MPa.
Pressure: 2 MPa
